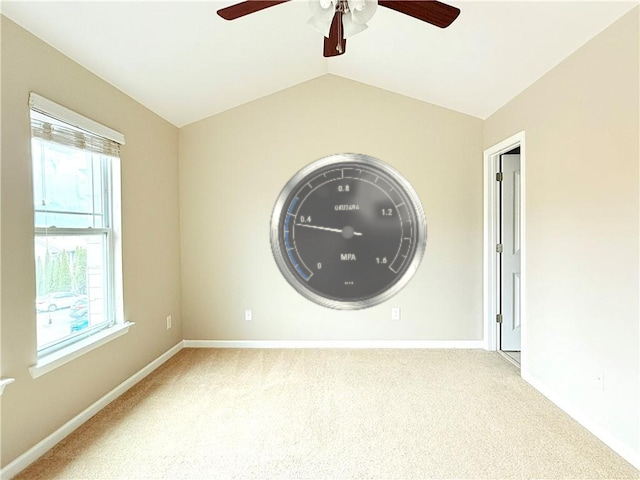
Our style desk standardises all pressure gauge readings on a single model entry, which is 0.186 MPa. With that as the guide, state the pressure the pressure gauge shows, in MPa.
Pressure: 0.35 MPa
